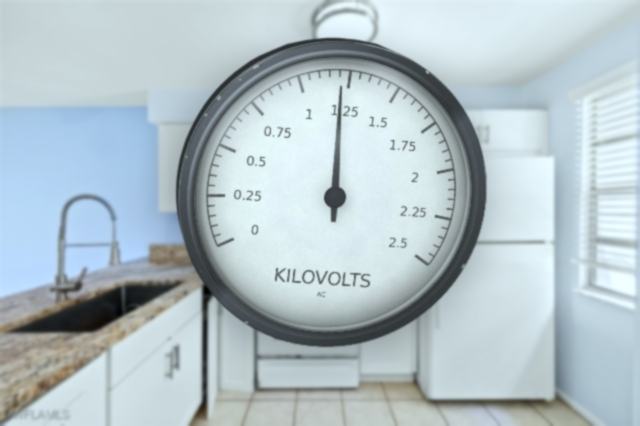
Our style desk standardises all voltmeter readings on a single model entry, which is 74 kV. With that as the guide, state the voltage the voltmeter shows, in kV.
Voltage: 1.2 kV
